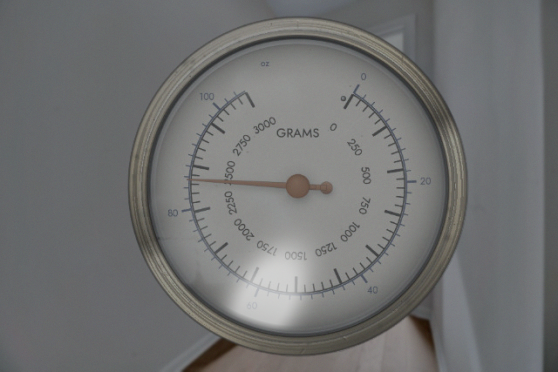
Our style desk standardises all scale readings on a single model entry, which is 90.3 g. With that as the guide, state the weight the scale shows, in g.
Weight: 2425 g
